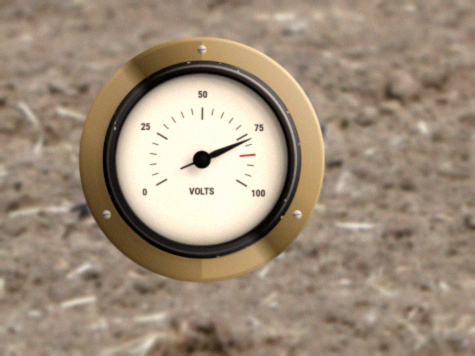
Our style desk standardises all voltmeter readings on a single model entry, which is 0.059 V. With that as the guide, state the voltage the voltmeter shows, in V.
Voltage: 77.5 V
